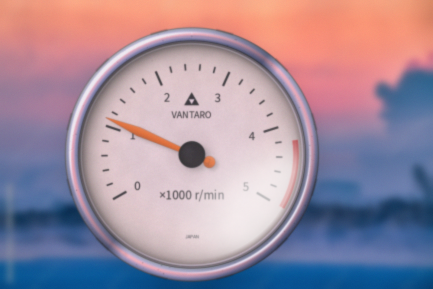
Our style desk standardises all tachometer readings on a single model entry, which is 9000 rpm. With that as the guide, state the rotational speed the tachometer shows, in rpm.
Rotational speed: 1100 rpm
